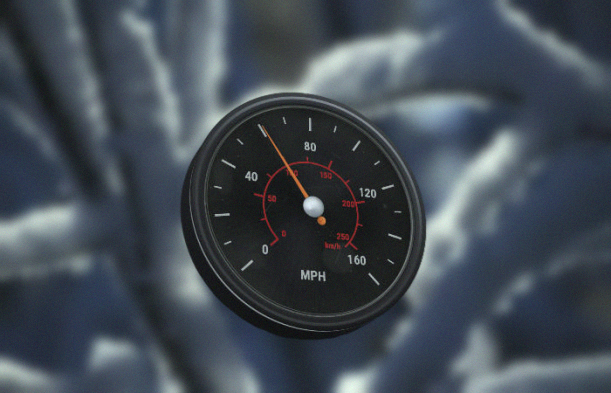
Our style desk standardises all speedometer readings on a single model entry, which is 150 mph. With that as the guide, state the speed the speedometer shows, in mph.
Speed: 60 mph
